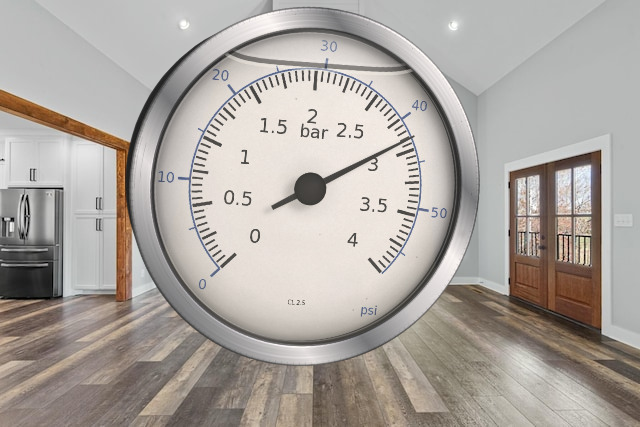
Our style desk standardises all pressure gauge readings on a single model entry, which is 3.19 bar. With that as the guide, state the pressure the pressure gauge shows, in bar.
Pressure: 2.9 bar
